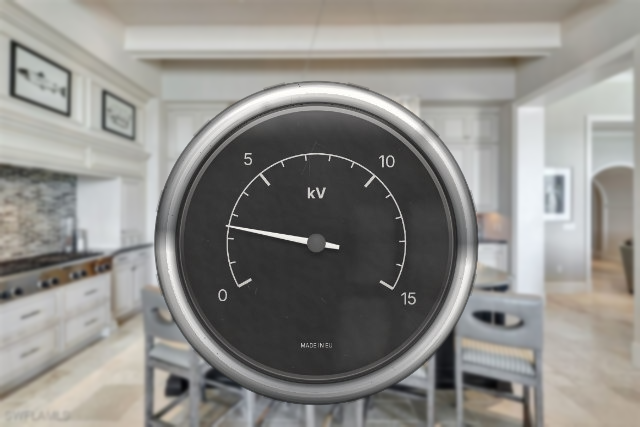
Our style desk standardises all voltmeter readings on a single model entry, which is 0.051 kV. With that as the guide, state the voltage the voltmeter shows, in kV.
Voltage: 2.5 kV
